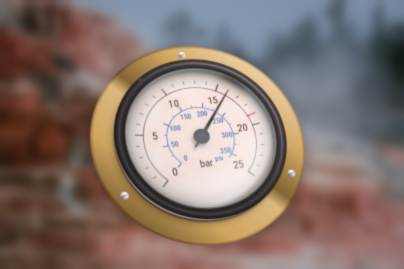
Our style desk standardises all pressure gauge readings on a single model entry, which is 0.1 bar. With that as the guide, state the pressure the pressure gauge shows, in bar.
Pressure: 16 bar
